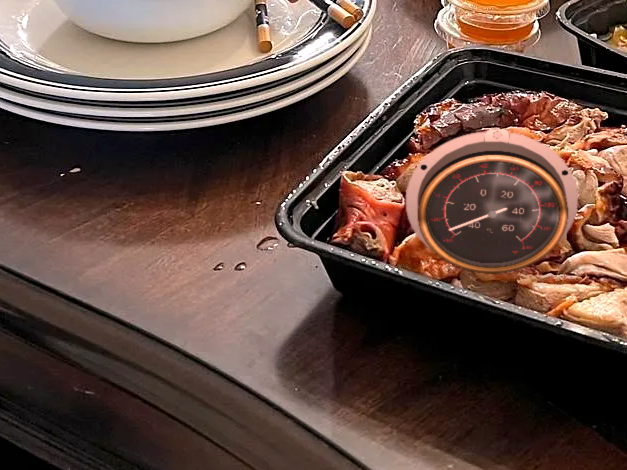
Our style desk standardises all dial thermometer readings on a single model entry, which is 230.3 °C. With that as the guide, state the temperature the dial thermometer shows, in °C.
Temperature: -35 °C
